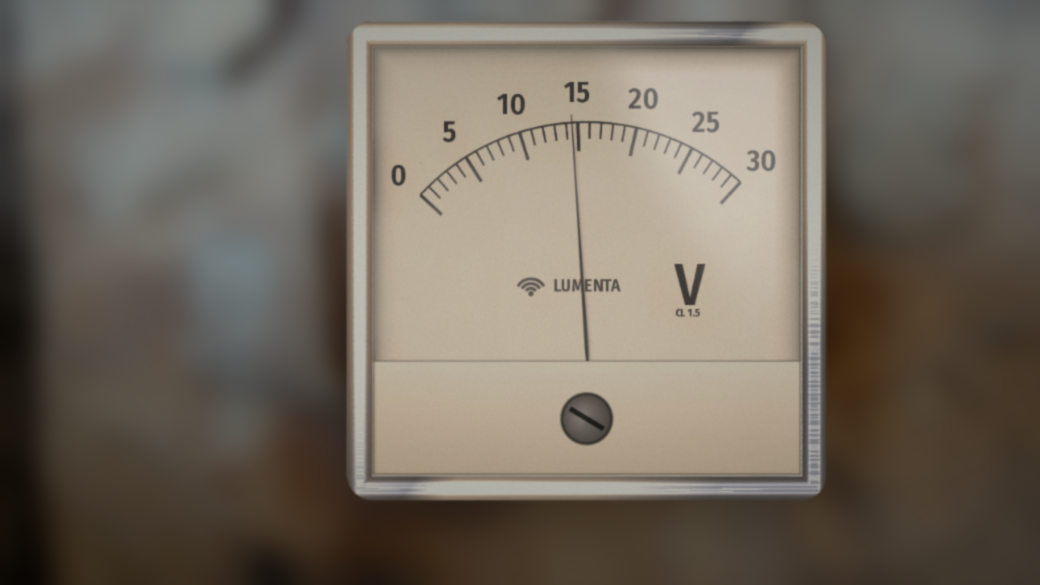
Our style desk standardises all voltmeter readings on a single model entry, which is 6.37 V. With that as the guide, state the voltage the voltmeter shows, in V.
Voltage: 14.5 V
